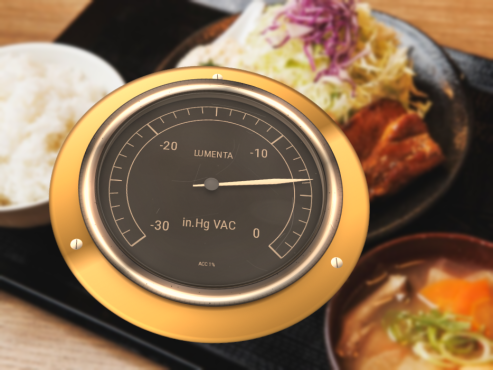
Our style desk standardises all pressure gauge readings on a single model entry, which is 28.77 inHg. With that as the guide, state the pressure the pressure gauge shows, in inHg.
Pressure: -6 inHg
